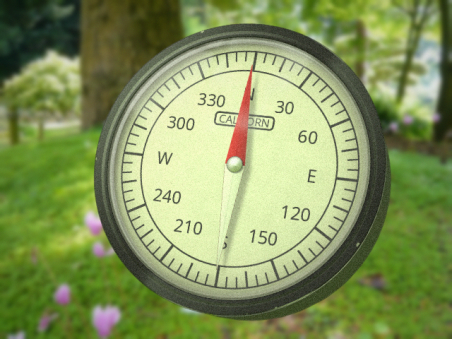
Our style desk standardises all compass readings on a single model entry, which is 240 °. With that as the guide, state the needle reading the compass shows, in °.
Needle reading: 0 °
